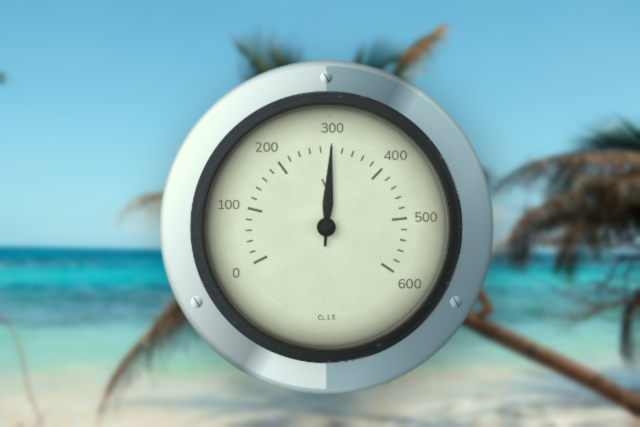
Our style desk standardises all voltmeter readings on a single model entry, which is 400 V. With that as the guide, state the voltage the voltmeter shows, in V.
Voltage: 300 V
